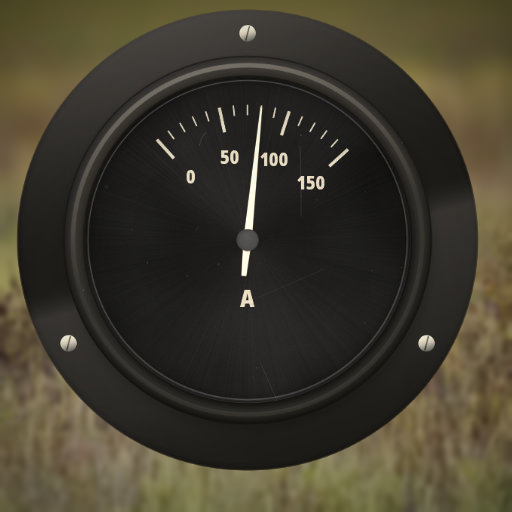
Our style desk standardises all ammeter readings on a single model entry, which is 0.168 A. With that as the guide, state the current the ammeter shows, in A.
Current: 80 A
